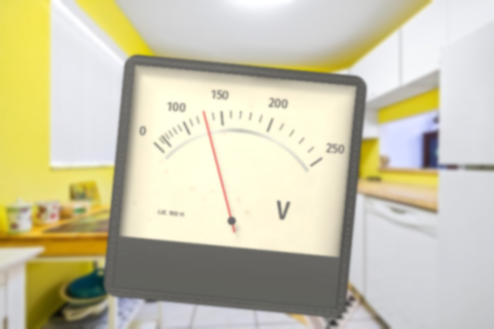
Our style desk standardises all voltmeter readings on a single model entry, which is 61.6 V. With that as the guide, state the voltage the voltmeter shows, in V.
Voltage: 130 V
